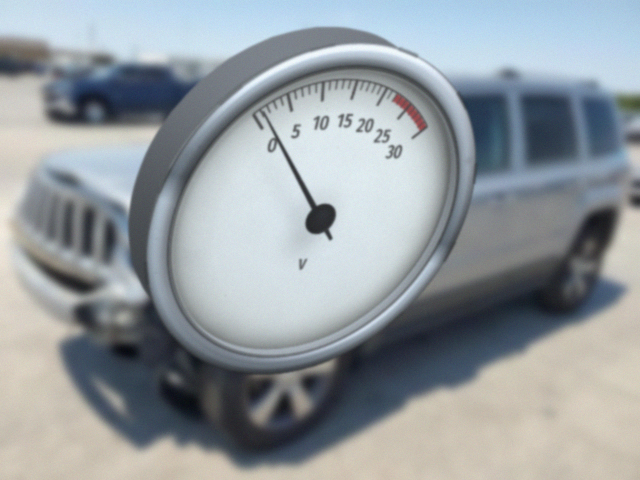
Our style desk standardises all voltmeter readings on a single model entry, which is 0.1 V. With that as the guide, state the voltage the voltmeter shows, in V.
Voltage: 1 V
